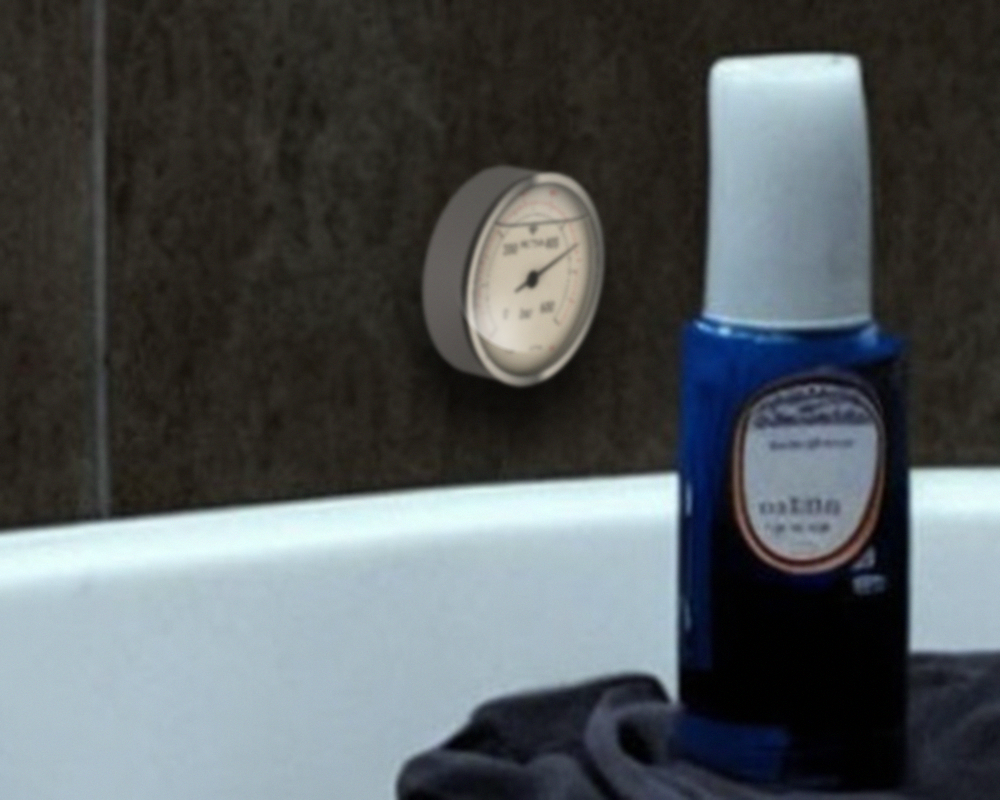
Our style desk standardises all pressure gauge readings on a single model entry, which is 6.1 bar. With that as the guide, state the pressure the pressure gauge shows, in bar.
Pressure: 450 bar
